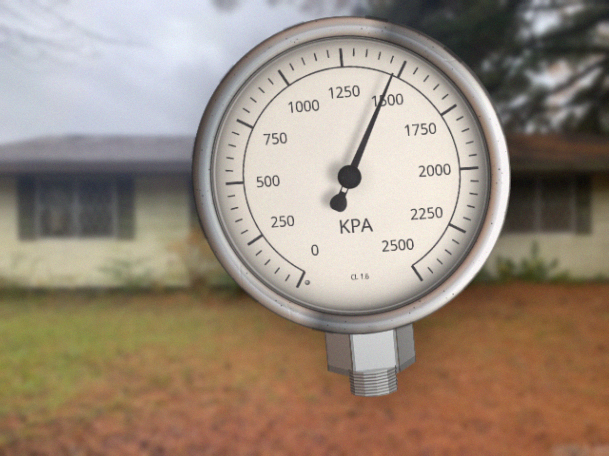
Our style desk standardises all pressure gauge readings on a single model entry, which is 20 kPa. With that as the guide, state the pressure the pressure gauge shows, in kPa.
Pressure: 1475 kPa
